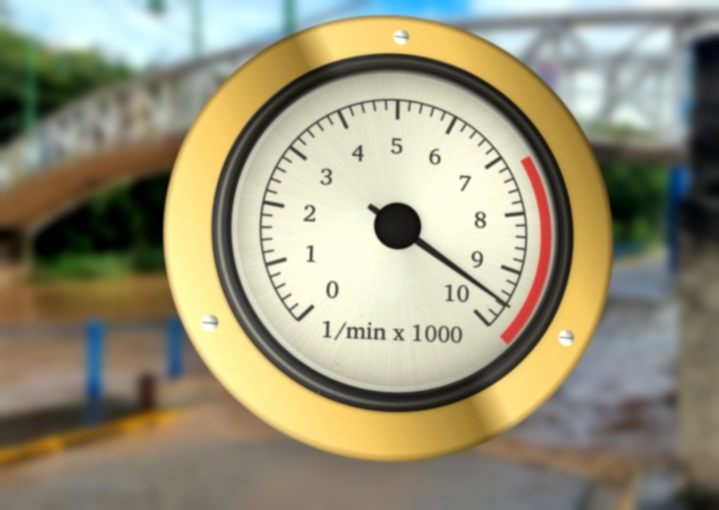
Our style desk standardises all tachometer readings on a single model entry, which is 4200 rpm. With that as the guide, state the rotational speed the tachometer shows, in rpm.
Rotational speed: 9600 rpm
